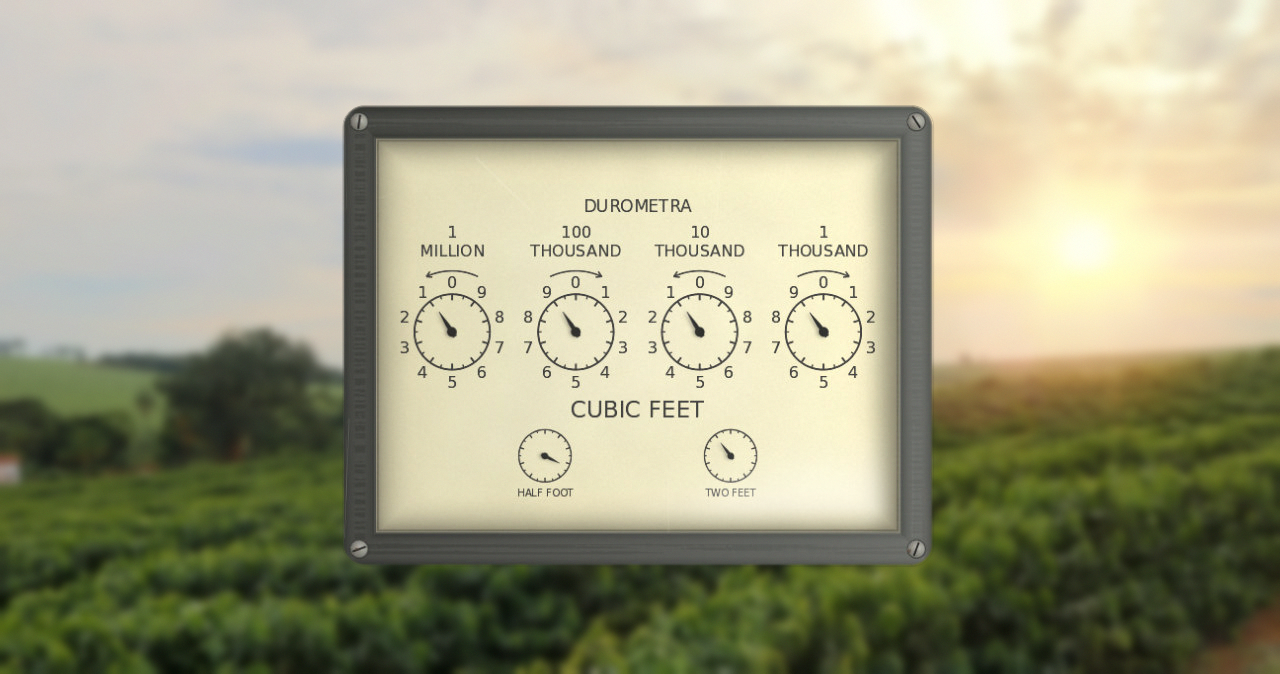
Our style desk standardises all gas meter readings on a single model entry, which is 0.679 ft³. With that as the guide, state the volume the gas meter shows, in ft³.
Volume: 90900 ft³
